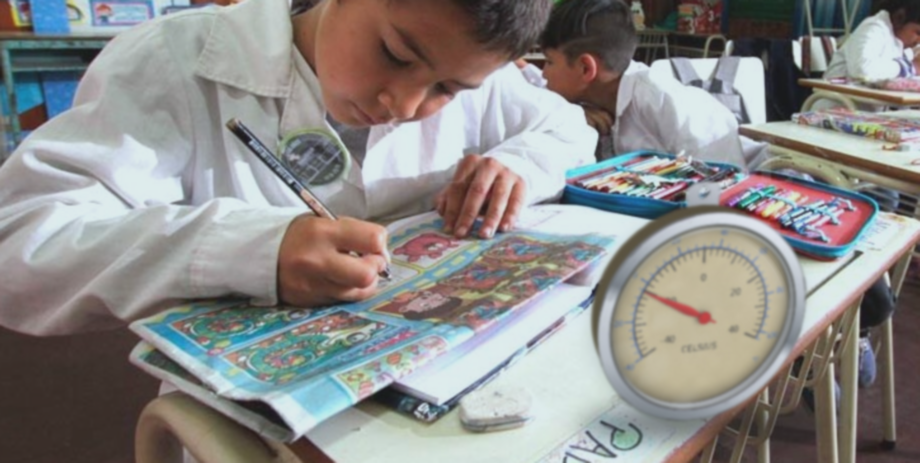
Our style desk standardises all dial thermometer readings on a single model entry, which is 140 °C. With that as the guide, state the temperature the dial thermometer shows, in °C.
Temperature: -20 °C
